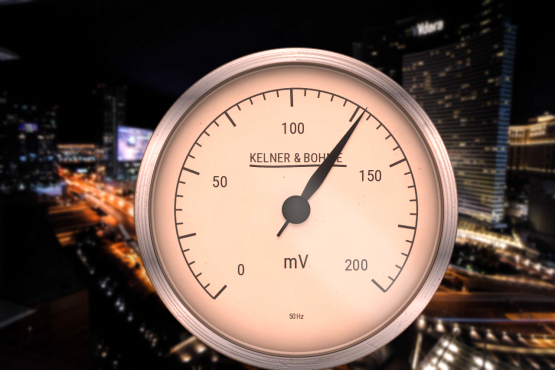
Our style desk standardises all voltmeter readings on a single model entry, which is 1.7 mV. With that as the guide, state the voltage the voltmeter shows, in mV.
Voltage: 127.5 mV
